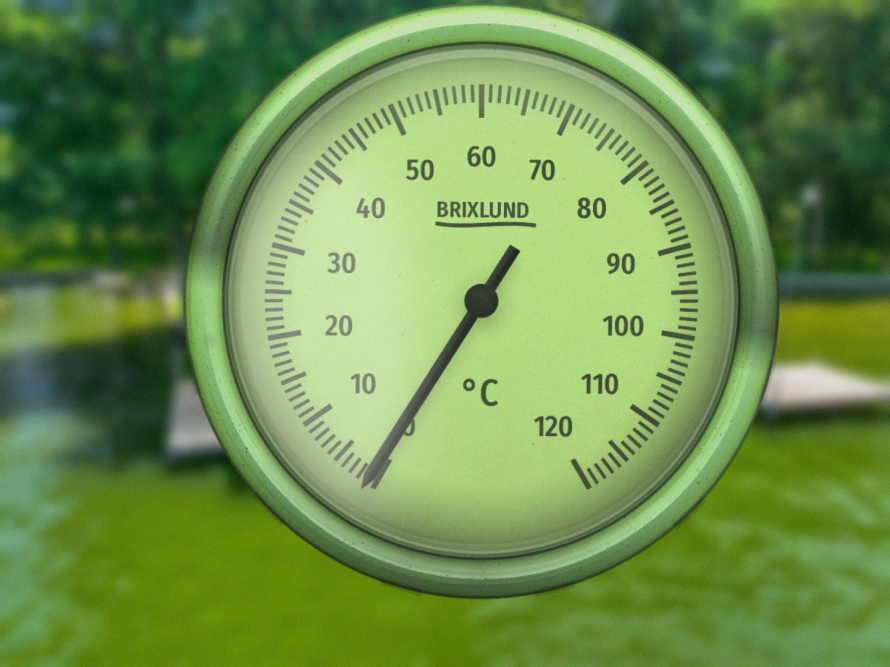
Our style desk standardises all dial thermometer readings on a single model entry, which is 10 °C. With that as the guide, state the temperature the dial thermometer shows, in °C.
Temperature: 1 °C
